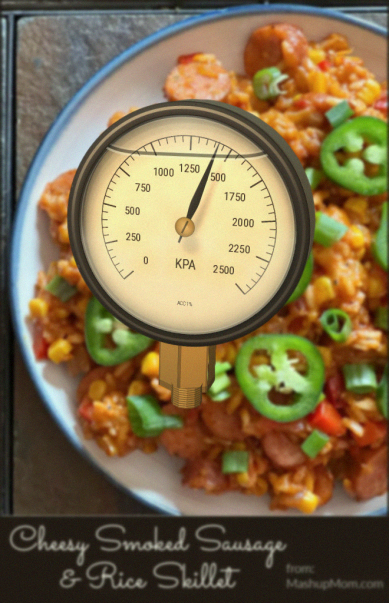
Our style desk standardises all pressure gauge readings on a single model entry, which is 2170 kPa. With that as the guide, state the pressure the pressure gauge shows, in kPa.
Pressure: 1425 kPa
